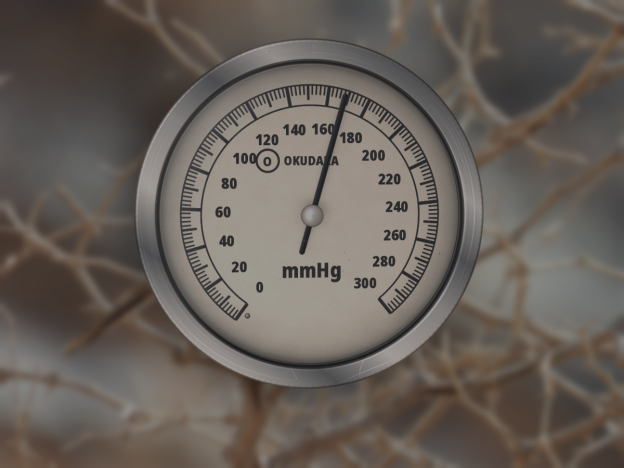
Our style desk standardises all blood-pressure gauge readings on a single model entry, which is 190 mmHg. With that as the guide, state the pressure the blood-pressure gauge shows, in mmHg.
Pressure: 168 mmHg
